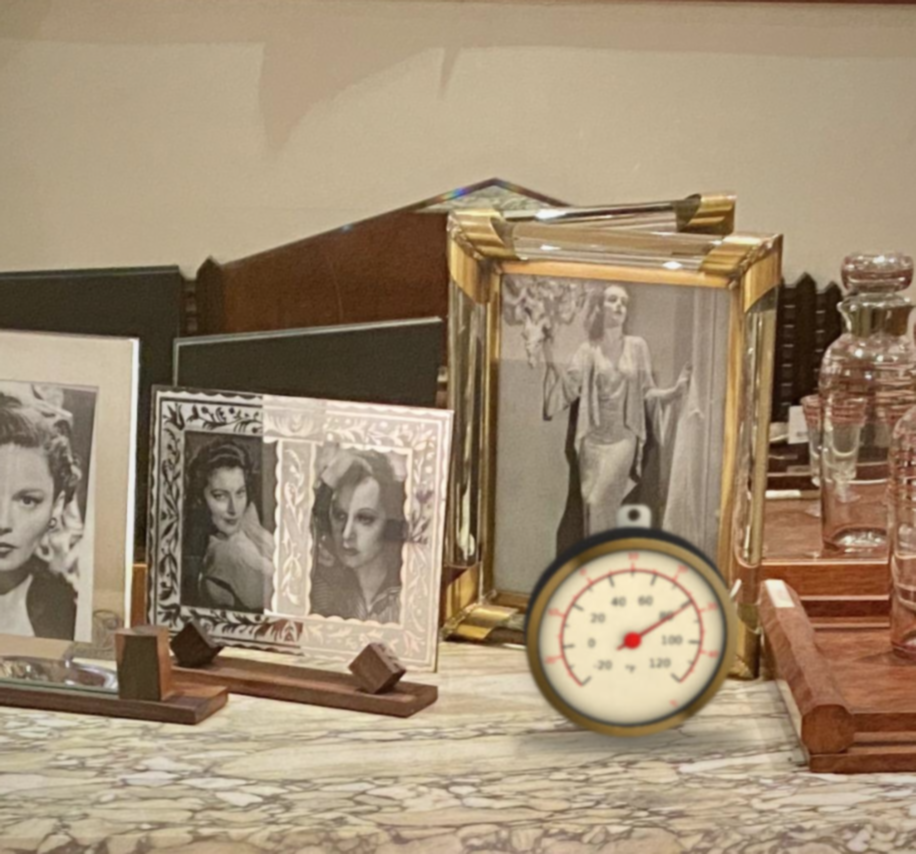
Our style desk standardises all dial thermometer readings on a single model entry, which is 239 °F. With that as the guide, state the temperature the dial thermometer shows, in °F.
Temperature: 80 °F
